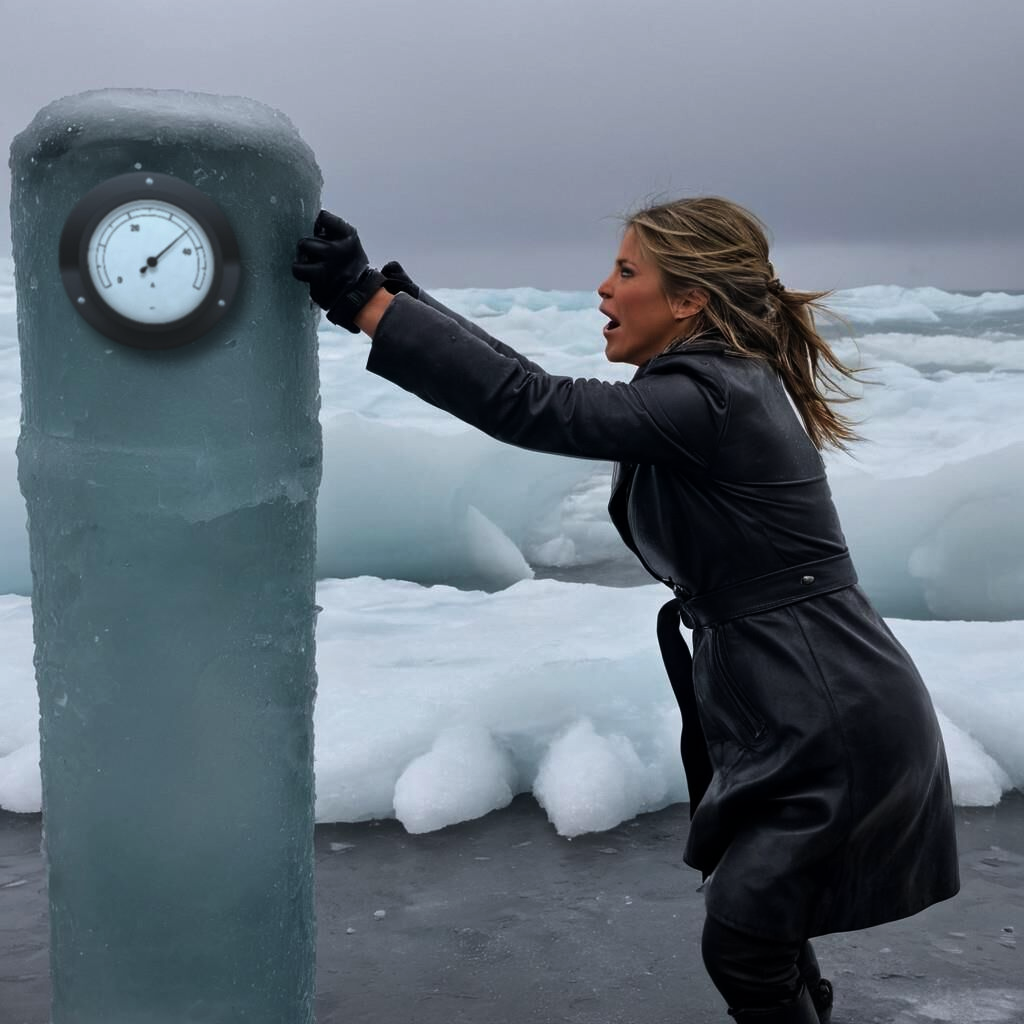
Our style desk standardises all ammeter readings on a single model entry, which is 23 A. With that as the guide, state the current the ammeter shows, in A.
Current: 35 A
